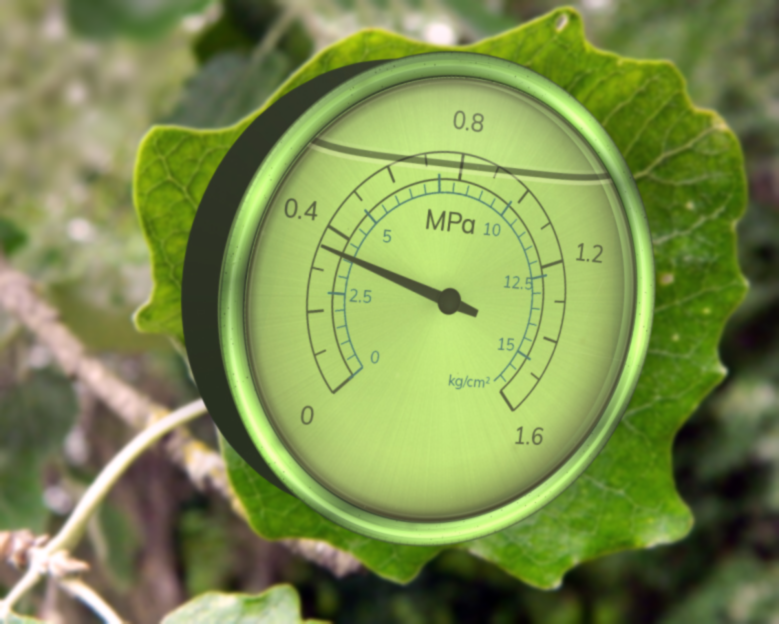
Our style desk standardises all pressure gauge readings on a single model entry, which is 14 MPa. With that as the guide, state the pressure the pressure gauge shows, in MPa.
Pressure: 0.35 MPa
